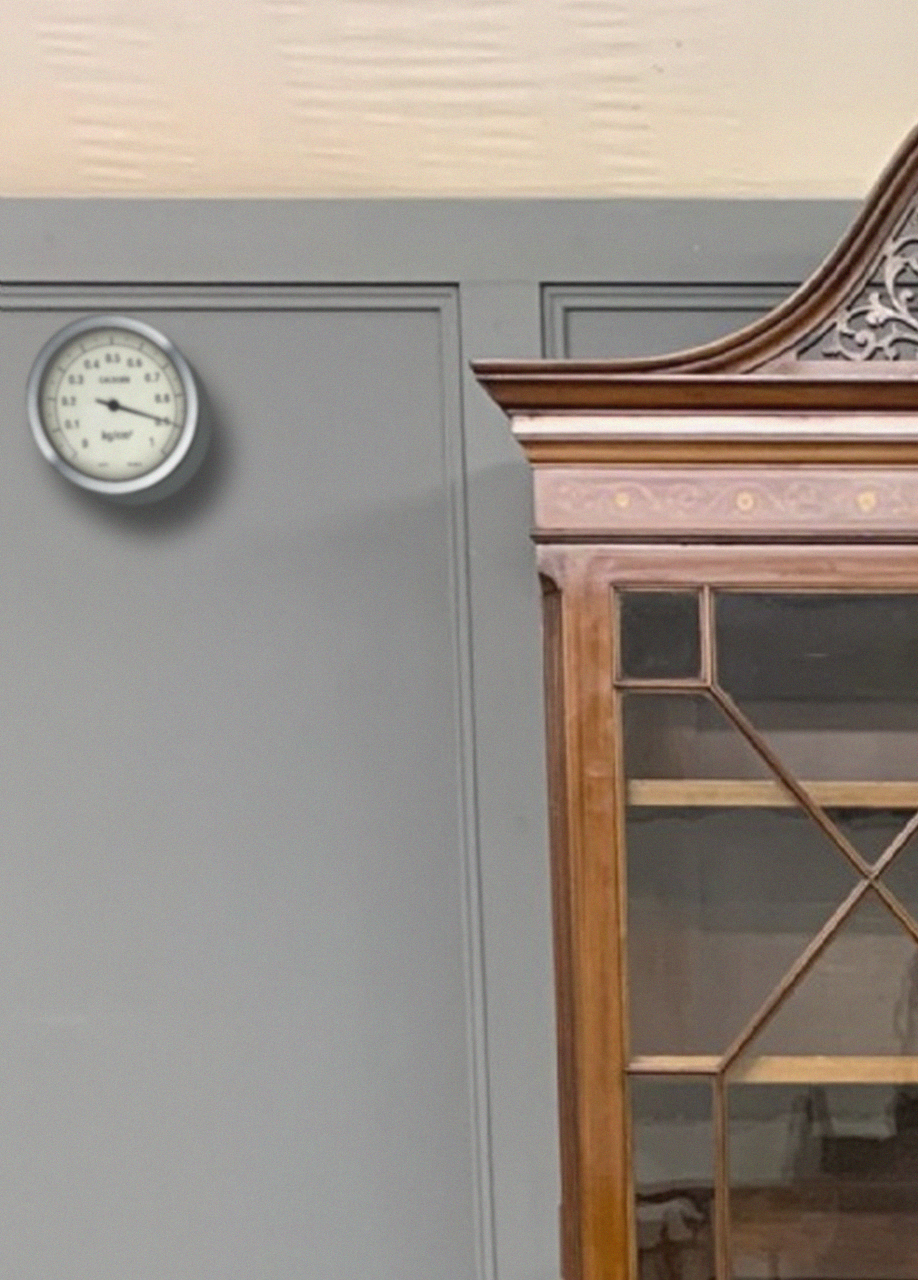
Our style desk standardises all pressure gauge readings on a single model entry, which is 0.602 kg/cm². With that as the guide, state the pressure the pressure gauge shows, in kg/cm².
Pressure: 0.9 kg/cm²
